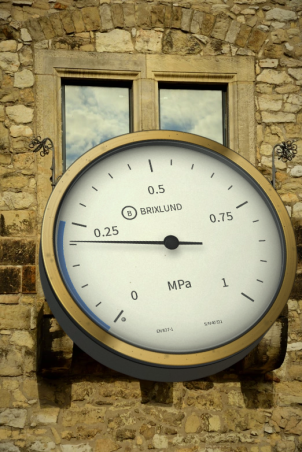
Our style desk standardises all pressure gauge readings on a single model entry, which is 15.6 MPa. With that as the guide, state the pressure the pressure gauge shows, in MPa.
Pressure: 0.2 MPa
